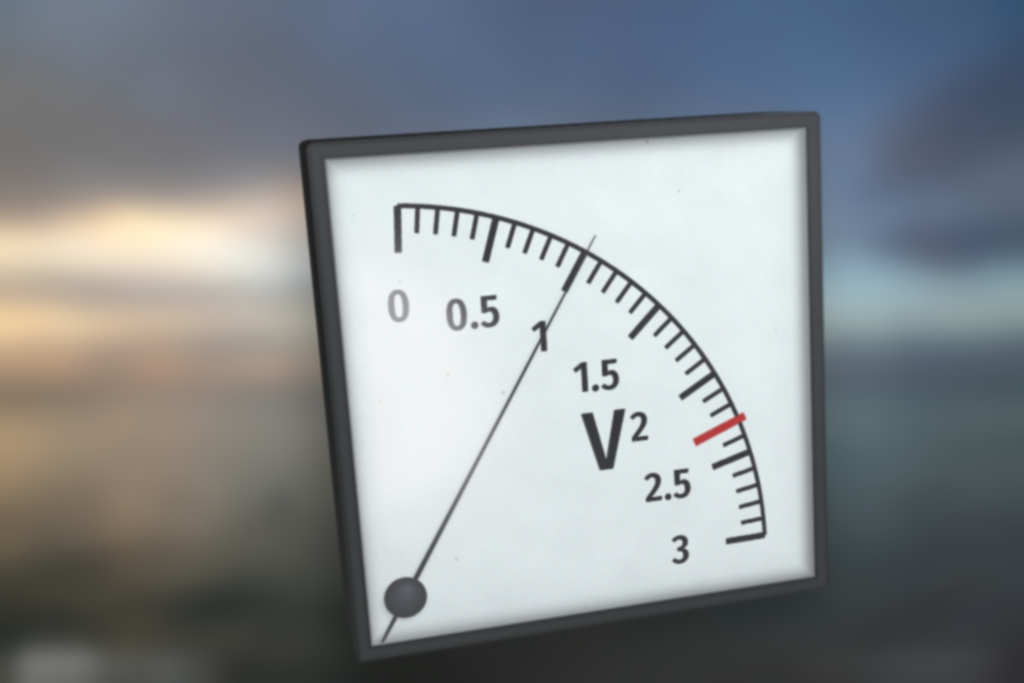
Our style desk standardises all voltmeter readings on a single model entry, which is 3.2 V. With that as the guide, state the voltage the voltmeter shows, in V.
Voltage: 1 V
